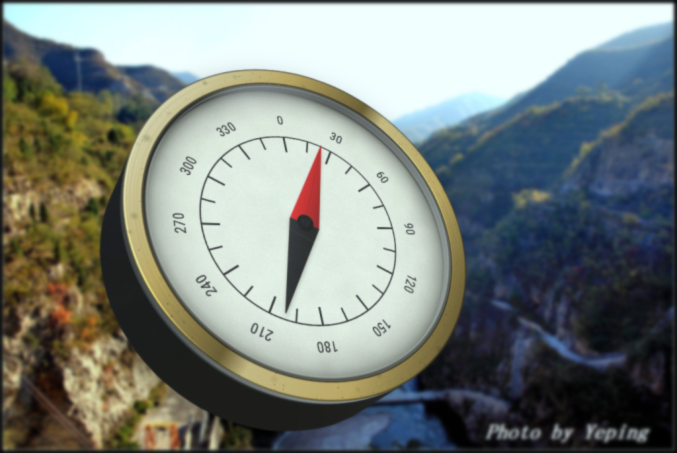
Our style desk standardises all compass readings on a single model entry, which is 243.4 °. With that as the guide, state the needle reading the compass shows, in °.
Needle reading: 22.5 °
